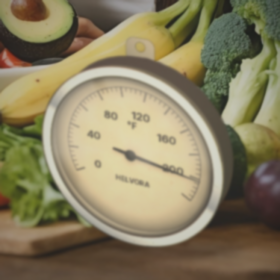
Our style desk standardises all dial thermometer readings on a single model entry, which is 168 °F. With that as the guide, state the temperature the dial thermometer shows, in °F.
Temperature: 200 °F
